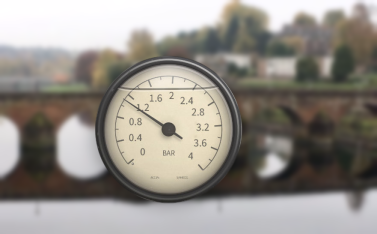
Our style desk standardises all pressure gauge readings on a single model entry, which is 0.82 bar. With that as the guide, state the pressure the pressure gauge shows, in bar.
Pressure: 1.1 bar
